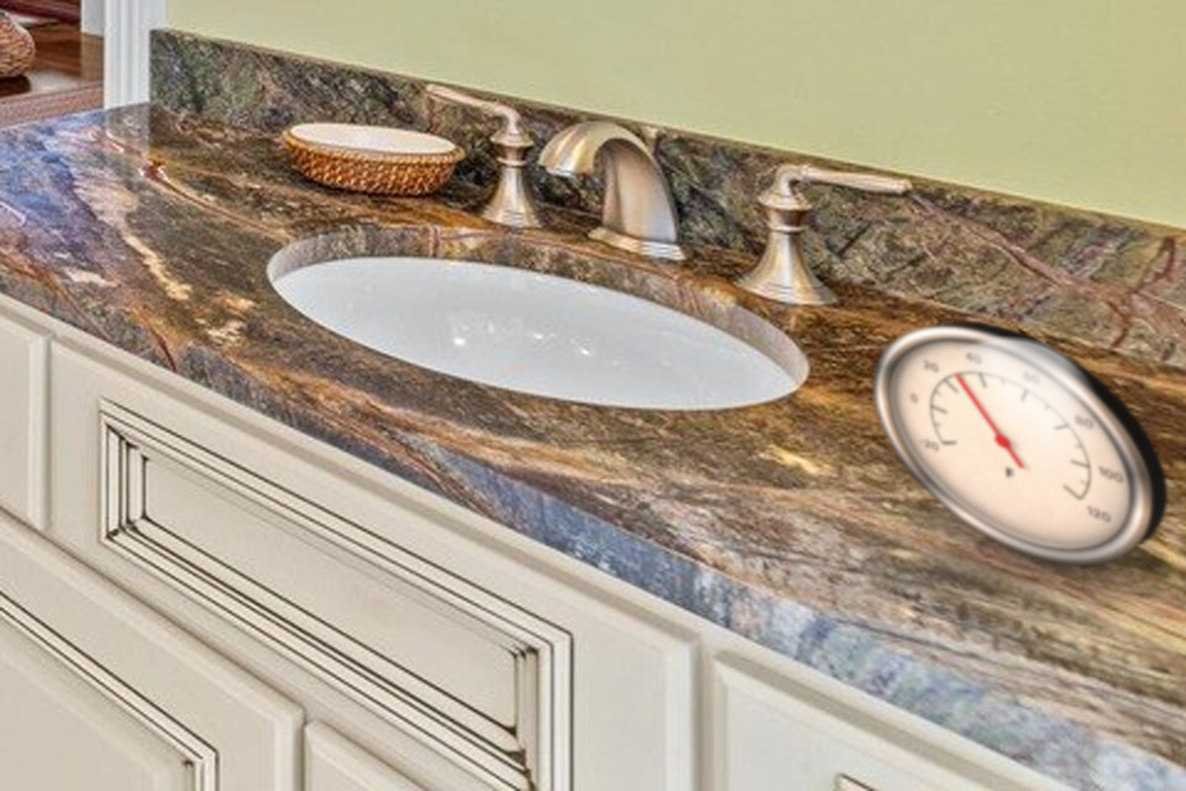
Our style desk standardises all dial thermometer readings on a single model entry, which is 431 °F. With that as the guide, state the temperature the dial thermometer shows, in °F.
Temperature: 30 °F
